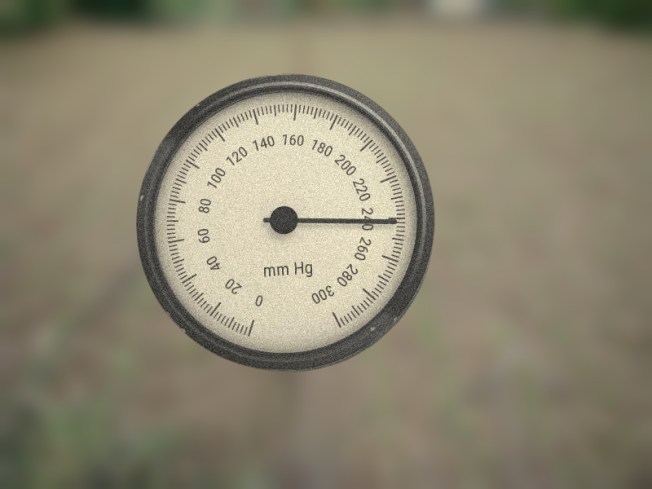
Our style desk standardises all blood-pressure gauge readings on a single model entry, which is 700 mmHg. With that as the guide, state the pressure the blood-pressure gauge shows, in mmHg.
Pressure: 242 mmHg
